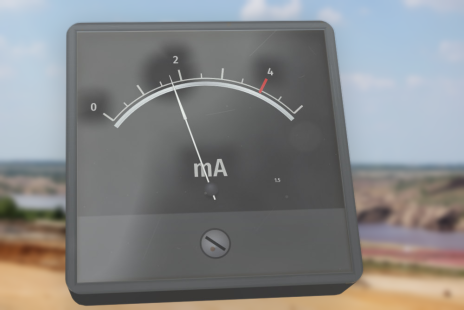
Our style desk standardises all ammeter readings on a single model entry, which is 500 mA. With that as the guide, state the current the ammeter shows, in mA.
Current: 1.75 mA
